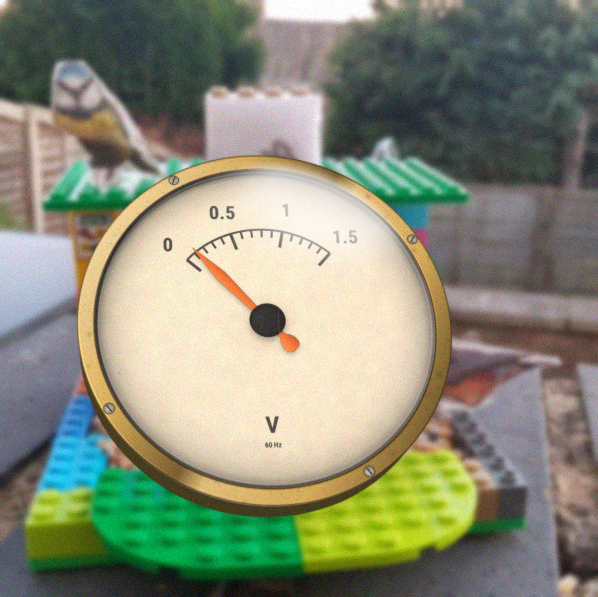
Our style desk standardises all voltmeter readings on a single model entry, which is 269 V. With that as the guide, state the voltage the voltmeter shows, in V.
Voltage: 0.1 V
